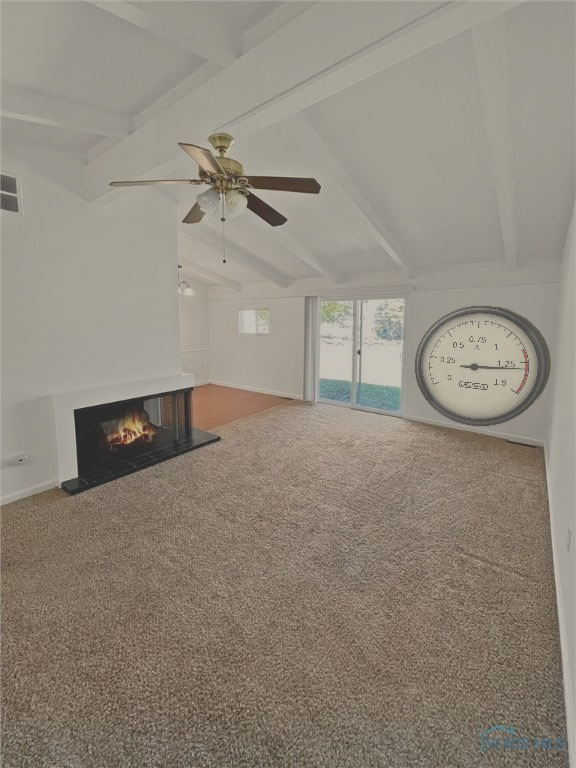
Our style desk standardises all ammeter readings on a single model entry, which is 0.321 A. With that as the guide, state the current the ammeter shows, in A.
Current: 1.3 A
